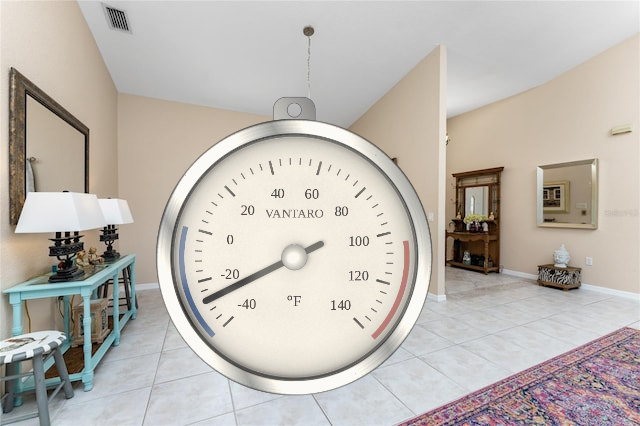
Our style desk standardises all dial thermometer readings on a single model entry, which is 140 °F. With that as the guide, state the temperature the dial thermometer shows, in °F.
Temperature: -28 °F
